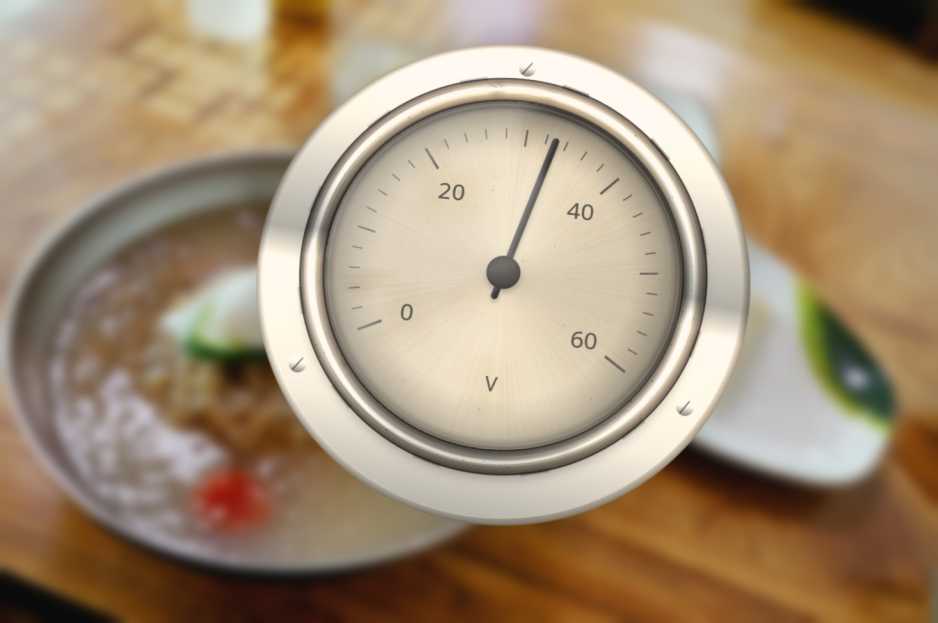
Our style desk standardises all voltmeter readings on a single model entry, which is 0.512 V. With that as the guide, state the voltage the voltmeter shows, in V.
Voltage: 33 V
